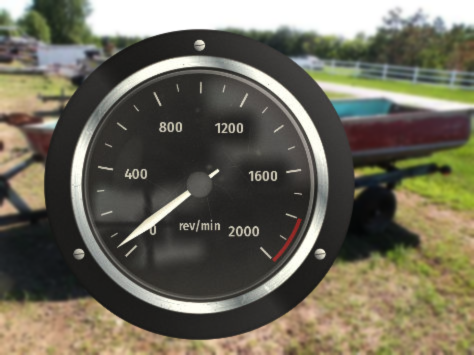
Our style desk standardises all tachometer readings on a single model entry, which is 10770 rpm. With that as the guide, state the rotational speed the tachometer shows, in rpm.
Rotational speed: 50 rpm
